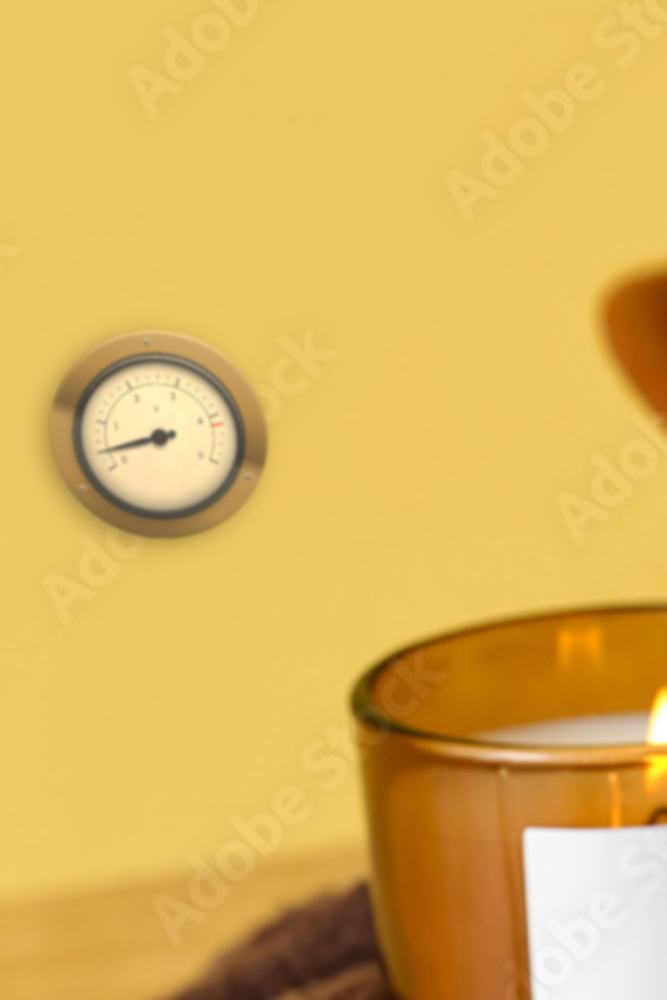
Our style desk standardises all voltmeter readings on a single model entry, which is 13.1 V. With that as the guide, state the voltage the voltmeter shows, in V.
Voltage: 0.4 V
